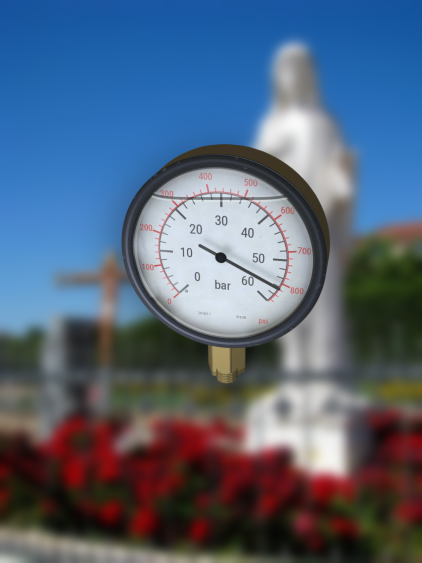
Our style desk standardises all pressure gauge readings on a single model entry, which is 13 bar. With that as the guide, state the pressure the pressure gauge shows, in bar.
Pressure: 56 bar
